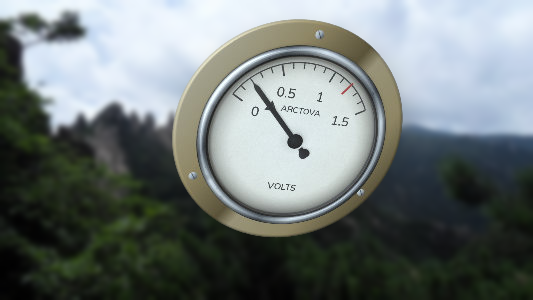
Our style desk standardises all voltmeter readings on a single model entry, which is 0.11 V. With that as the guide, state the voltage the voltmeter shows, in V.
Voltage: 0.2 V
